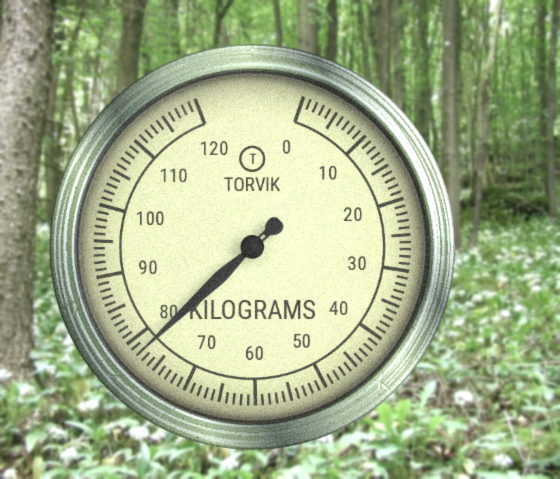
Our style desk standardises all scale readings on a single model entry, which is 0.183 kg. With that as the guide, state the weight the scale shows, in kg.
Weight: 78 kg
